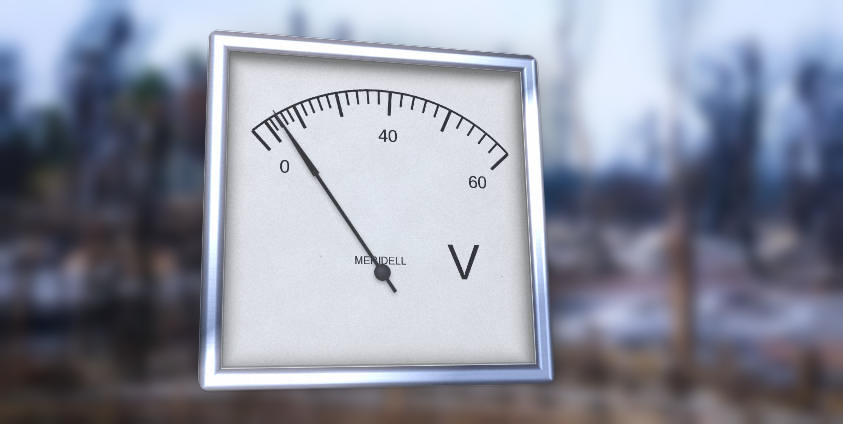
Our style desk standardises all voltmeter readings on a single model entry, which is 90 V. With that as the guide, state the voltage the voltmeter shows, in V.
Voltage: 14 V
